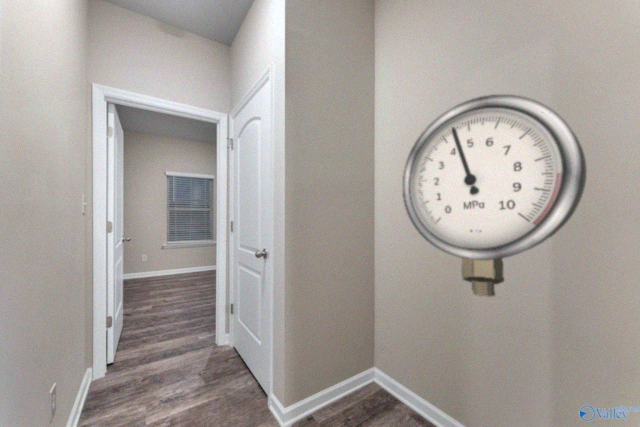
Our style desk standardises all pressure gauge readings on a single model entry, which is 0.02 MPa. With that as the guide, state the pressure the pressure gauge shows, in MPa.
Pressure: 4.5 MPa
